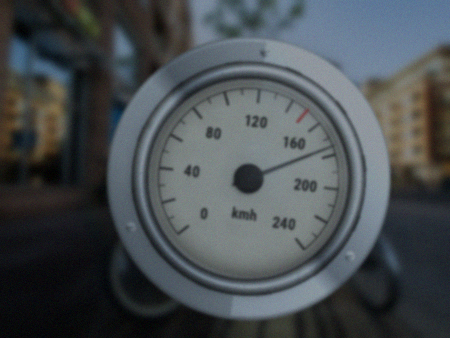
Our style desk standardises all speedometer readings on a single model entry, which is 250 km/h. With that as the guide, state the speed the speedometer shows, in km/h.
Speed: 175 km/h
